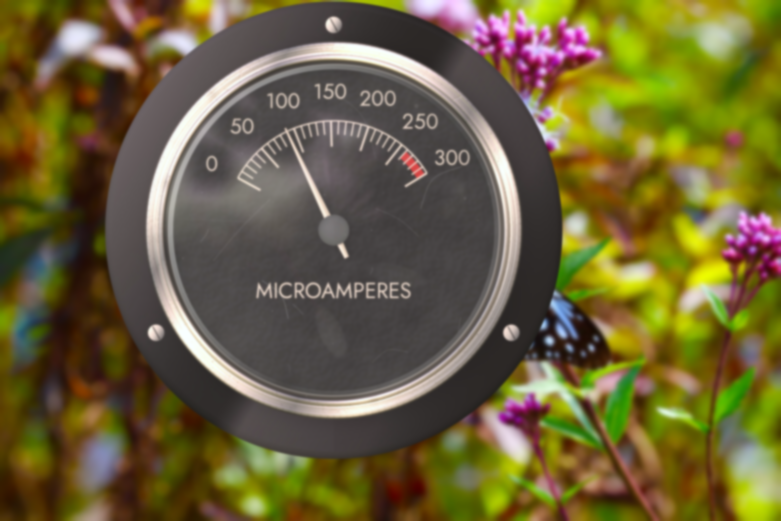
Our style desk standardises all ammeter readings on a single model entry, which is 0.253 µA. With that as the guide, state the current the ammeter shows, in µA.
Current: 90 µA
